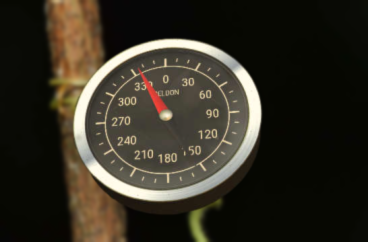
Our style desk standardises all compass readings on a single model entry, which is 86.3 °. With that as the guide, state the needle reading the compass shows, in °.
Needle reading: 335 °
